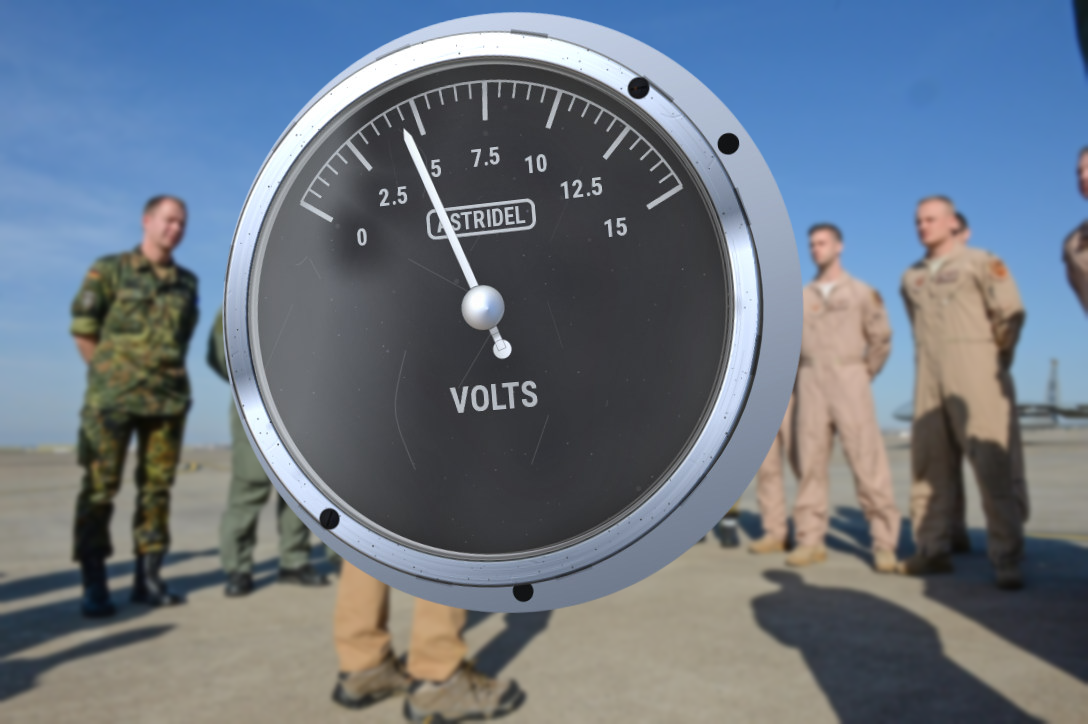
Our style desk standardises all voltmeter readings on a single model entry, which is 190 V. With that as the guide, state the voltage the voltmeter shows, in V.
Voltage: 4.5 V
